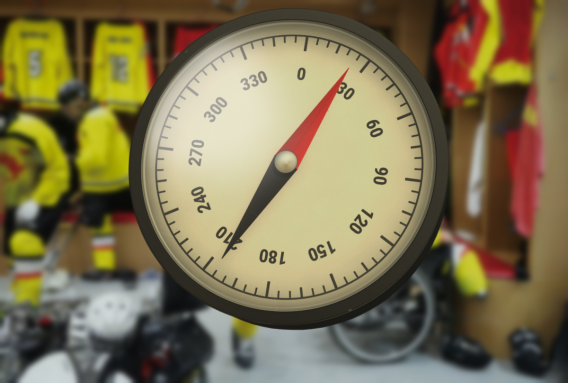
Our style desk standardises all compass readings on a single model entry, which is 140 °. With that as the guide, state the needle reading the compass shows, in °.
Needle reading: 25 °
